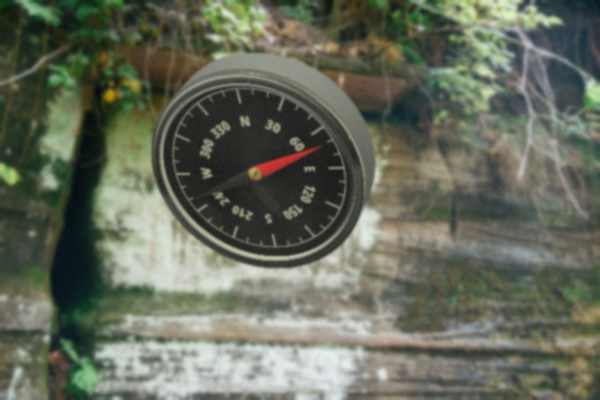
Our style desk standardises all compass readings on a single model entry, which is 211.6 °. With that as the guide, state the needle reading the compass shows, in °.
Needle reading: 70 °
